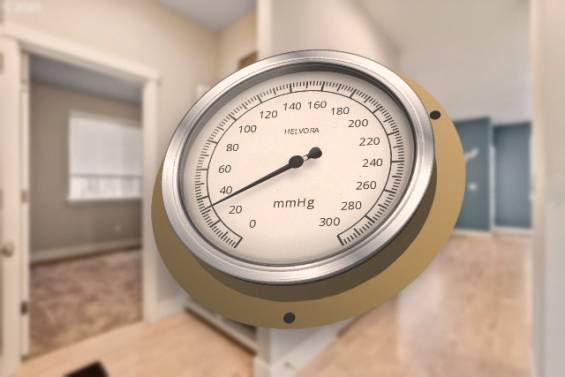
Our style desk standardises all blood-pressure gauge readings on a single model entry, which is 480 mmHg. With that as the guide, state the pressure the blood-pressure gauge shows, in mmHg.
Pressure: 30 mmHg
